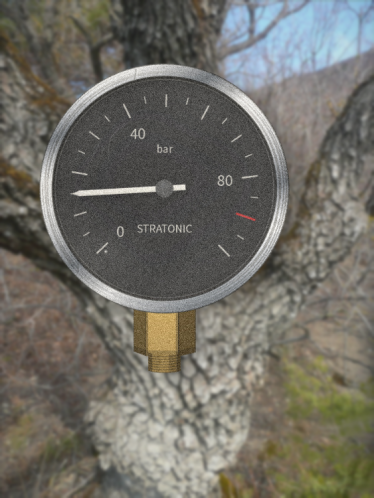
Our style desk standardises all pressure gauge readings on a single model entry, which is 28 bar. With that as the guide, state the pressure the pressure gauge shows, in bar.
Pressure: 15 bar
